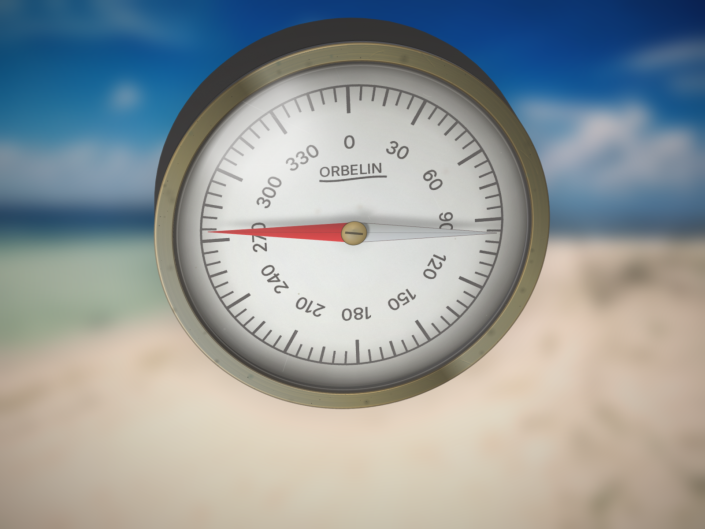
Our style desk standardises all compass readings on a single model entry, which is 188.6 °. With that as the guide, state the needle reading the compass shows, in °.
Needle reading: 275 °
